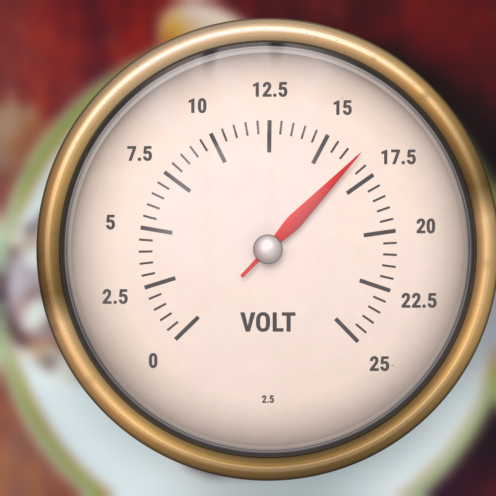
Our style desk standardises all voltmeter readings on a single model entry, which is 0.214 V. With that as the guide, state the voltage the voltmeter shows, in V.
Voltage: 16.5 V
